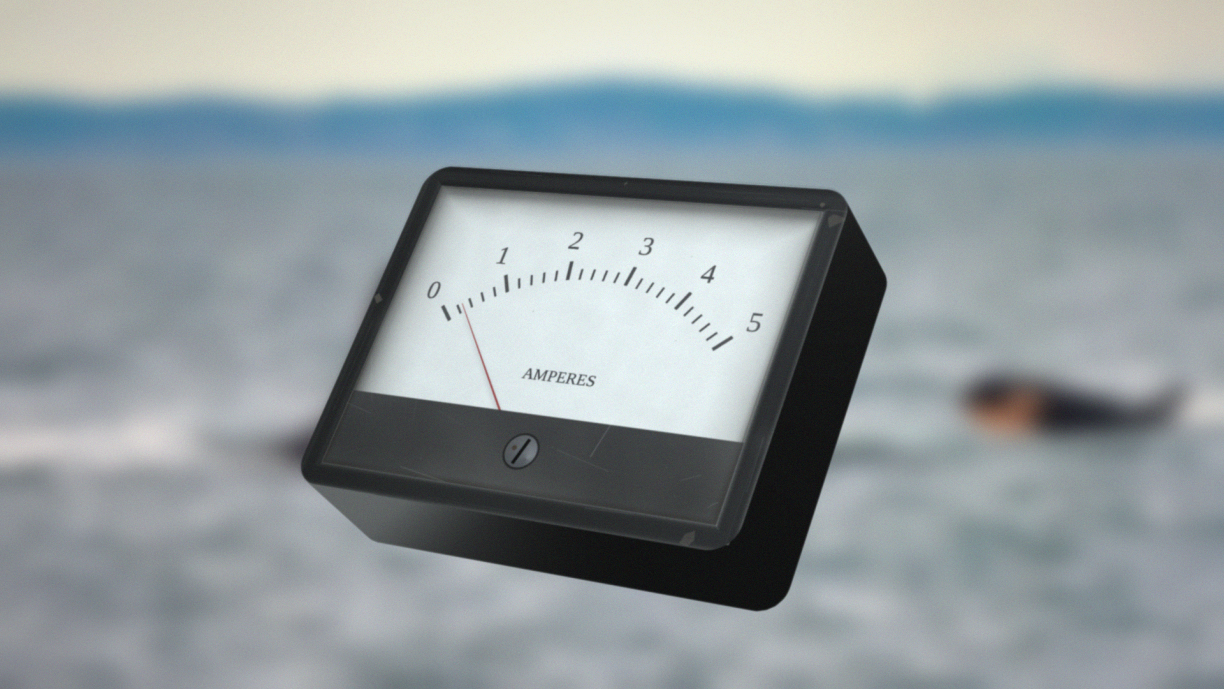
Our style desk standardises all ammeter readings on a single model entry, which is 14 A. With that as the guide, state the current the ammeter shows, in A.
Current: 0.3 A
